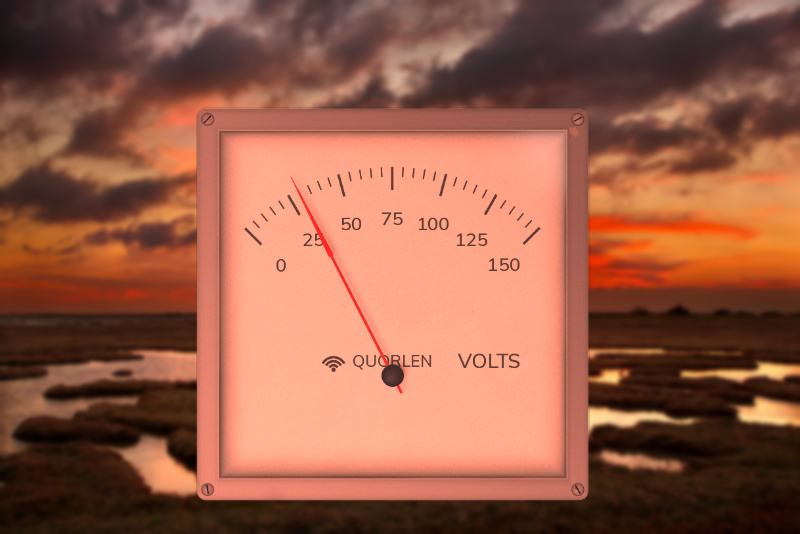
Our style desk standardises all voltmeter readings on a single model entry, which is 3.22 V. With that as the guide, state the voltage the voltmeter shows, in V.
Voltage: 30 V
